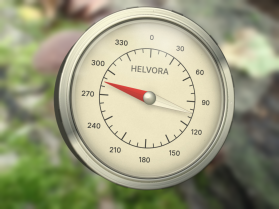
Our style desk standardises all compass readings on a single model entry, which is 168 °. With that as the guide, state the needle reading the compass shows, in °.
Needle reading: 285 °
